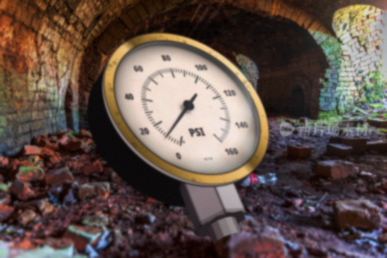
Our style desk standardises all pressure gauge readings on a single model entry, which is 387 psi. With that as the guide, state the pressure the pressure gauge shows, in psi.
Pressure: 10 psi
